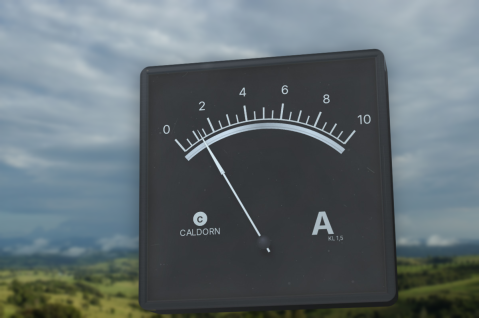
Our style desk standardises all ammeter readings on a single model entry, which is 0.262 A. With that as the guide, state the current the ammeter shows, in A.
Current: 1.25 A
